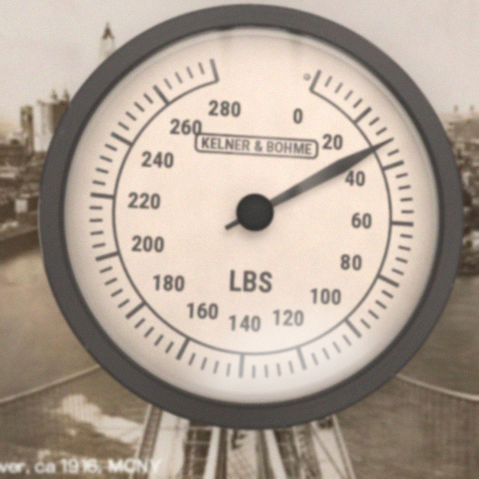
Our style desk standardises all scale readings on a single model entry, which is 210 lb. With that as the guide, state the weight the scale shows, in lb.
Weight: 32 lb
